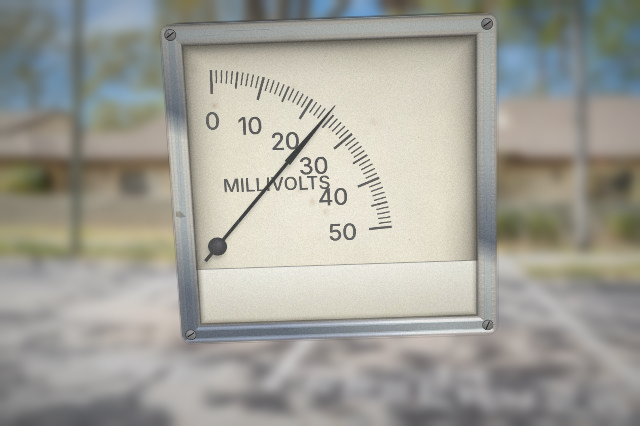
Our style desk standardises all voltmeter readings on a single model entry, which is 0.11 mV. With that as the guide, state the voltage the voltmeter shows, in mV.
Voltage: 24 mV
